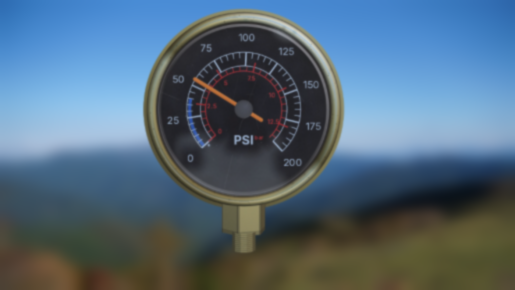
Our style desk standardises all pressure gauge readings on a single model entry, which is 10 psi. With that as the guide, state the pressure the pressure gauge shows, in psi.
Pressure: 55 psi
